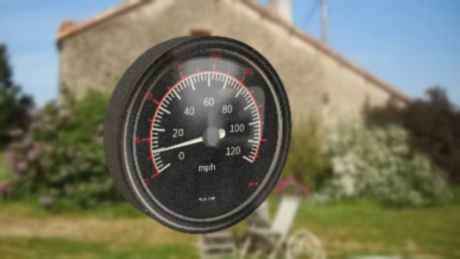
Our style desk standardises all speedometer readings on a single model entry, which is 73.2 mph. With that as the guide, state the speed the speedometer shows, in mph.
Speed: 10 mph
